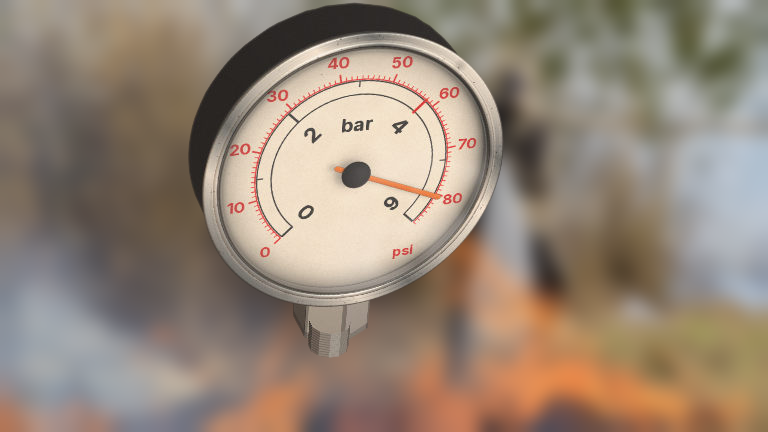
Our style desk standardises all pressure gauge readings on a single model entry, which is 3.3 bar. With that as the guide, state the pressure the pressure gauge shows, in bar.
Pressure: 5.5 bar
